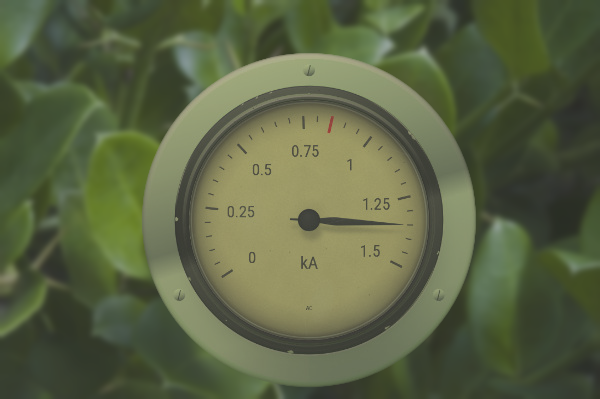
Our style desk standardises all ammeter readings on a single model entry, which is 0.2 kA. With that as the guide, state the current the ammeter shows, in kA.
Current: 1.35 kA
